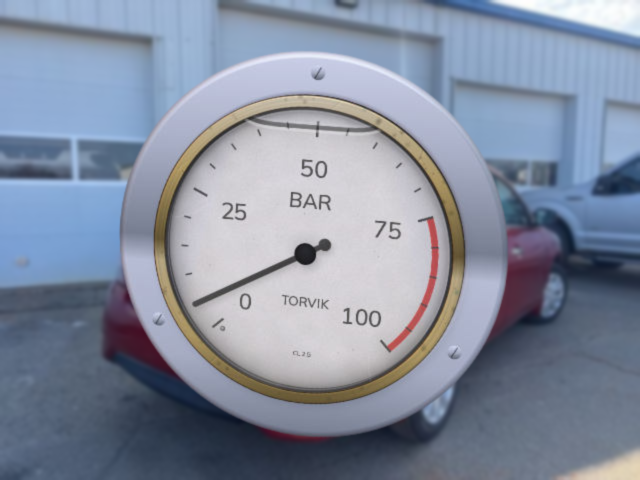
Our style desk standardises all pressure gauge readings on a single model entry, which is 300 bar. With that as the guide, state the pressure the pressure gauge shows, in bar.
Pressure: 5 bar
